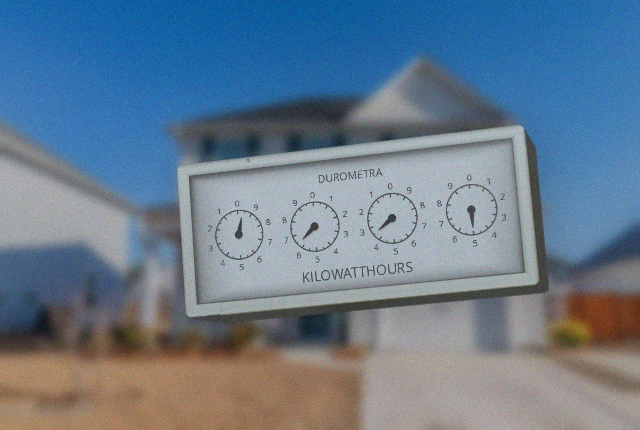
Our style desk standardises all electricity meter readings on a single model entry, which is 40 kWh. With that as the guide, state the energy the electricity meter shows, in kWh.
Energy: 9635 kWh
